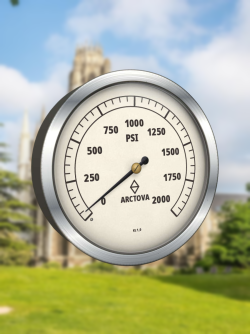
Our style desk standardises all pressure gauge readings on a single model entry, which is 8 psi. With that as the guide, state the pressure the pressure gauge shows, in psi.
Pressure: 50 psi
